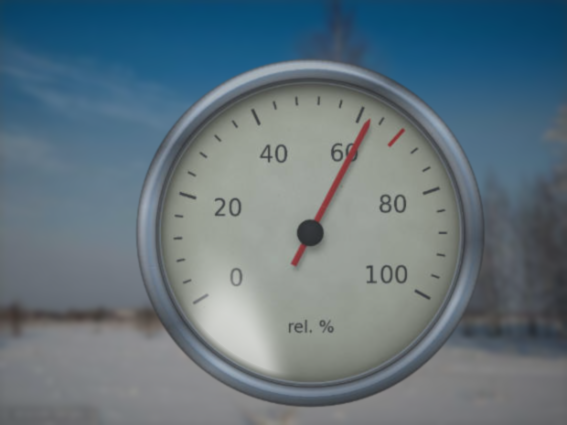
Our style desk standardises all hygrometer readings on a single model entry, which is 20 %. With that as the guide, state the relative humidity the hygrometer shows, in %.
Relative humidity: 62 %
